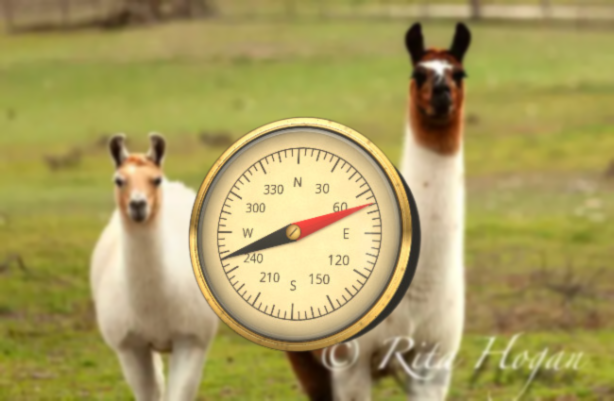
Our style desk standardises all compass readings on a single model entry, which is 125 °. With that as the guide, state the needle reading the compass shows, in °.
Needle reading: 70 °
